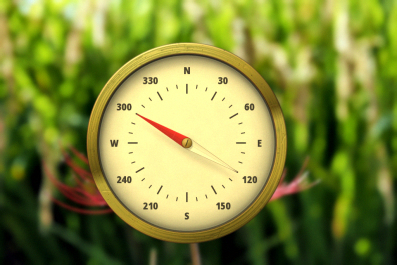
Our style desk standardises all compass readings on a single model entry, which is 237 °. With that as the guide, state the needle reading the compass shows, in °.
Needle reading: 300 °
